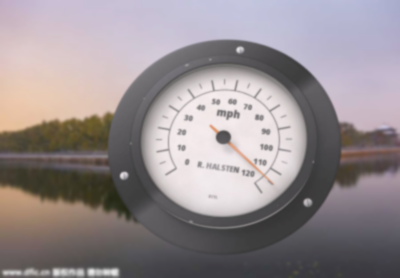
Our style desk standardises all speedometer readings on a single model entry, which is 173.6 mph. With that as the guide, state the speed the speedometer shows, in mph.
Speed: 115 mph
